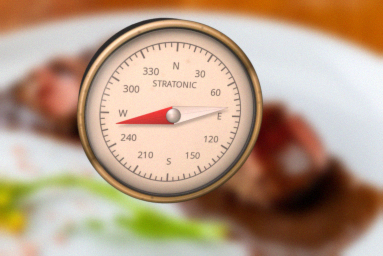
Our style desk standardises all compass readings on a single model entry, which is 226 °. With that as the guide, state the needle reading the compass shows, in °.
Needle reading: 260 °
